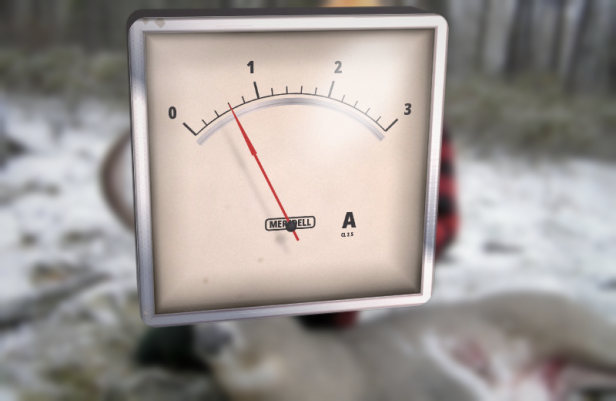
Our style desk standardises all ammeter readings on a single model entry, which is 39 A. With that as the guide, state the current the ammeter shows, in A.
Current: 0.6 A
